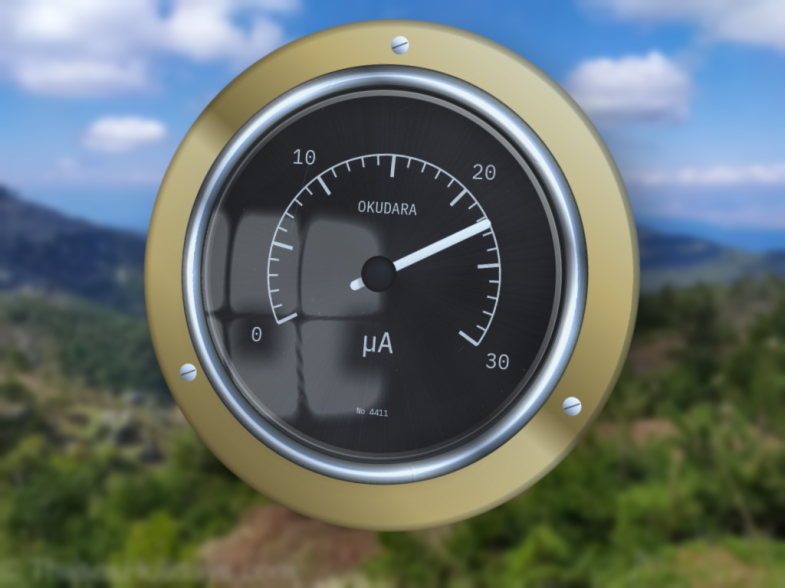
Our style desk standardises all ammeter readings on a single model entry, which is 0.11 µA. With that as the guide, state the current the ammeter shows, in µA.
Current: 22.5 µA
